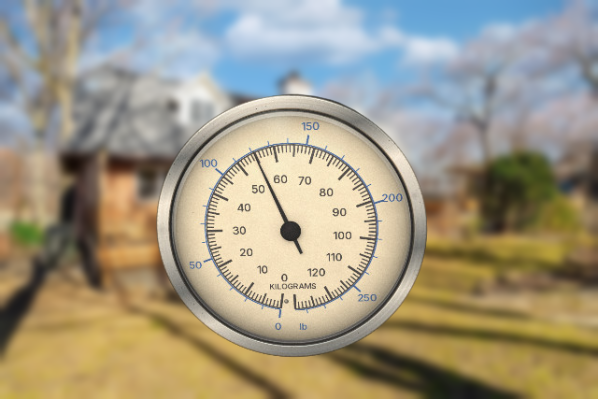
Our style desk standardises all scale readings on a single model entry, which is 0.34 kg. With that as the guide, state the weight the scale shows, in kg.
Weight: 55 kg
